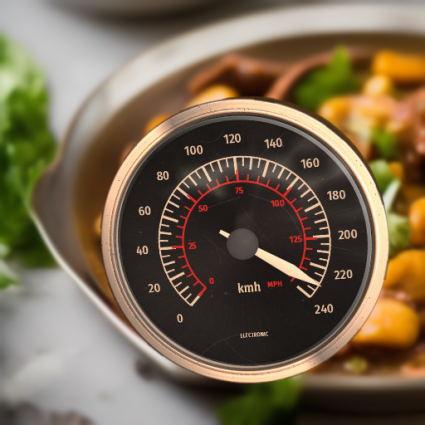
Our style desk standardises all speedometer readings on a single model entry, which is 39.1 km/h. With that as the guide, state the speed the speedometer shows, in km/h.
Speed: 230 km/h
